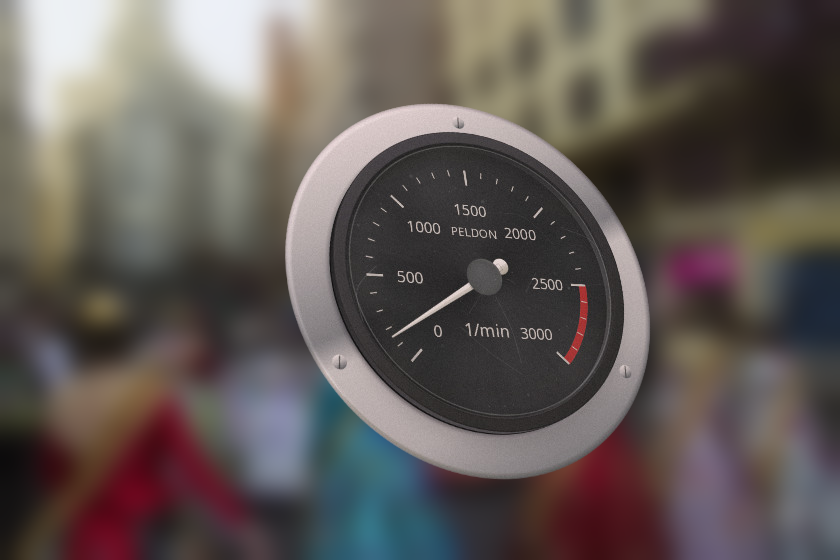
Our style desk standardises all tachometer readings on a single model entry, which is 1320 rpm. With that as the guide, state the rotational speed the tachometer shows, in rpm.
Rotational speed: 150 rpm
